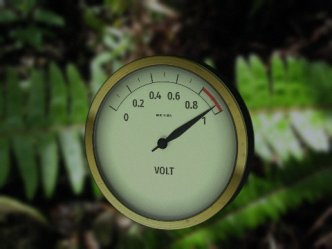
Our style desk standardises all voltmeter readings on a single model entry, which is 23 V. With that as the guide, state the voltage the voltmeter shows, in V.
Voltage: 0.95 V
